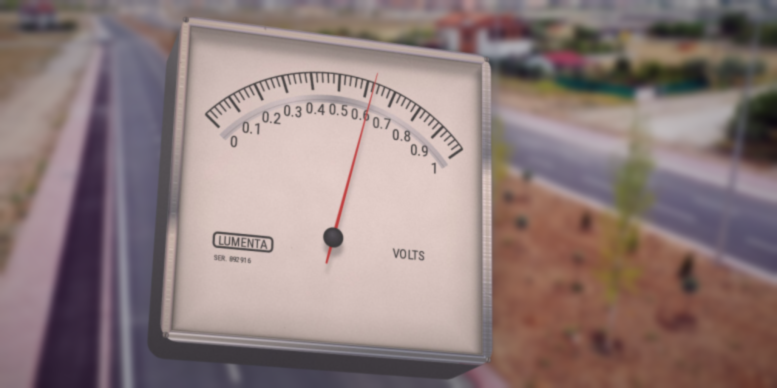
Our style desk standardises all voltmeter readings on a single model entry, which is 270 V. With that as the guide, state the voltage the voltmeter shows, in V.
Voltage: 0.62 V
